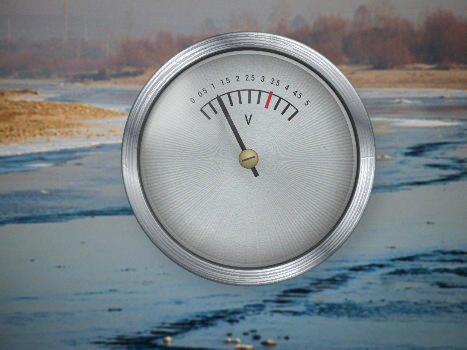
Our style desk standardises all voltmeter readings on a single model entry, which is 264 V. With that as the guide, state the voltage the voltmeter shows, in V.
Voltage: 1 V
